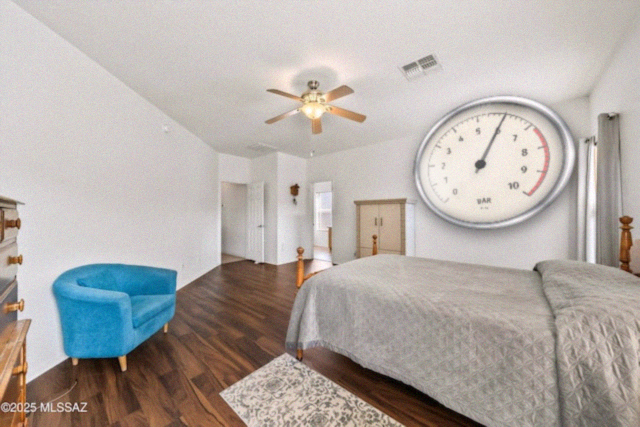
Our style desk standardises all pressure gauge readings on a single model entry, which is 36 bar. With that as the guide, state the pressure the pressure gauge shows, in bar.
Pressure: 6 bar
